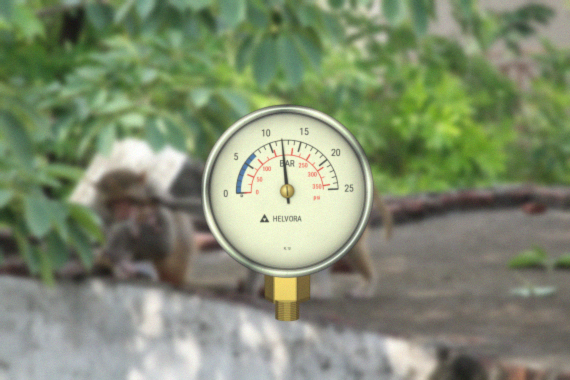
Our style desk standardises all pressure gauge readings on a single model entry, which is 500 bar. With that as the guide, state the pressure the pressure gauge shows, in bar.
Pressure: 12 bar
